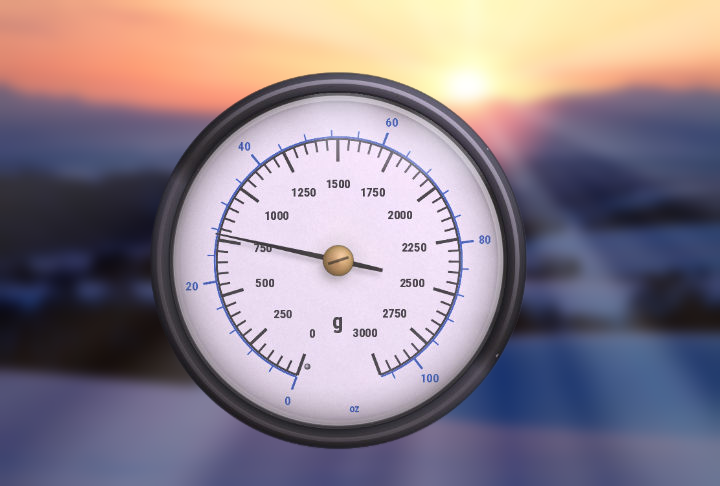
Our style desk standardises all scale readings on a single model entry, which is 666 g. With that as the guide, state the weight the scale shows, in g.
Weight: 775 g
